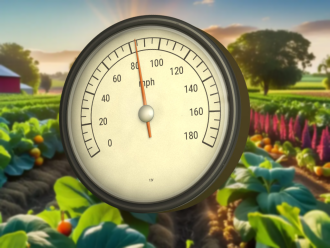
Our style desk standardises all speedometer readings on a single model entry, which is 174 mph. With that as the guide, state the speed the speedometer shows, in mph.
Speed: 85 mph
